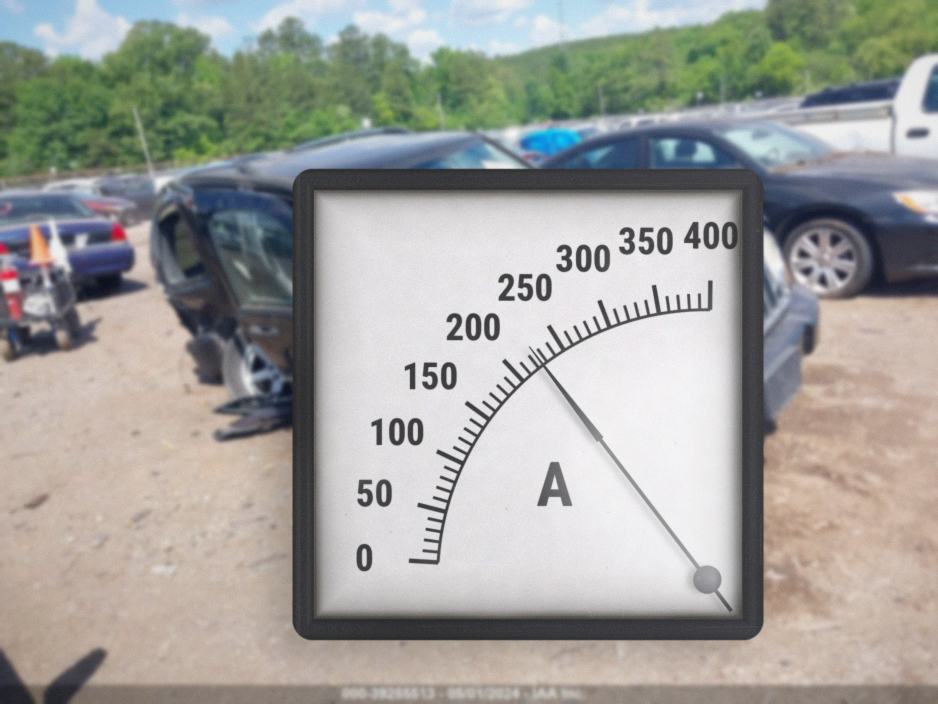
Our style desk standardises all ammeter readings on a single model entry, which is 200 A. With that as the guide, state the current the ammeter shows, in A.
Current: 225 A
